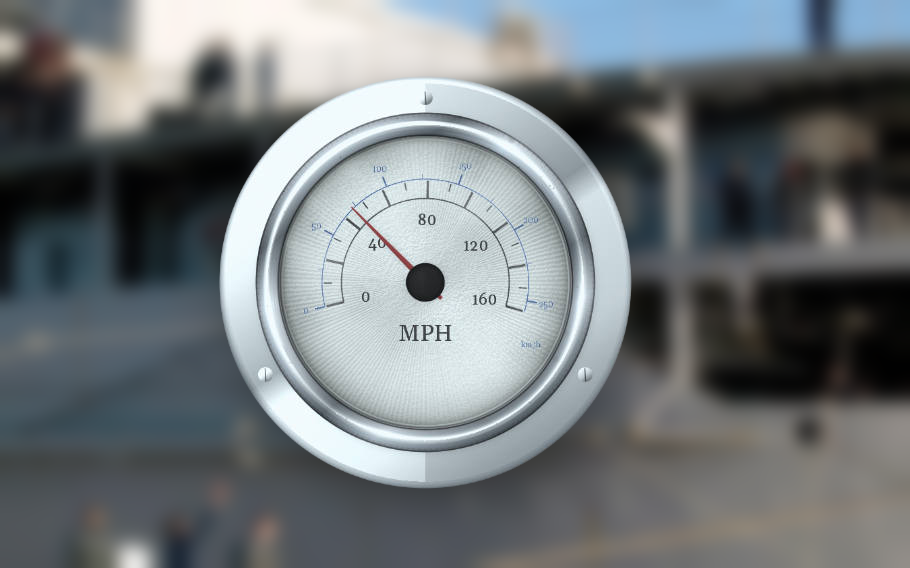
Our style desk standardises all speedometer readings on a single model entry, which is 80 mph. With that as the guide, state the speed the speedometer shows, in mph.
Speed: 45 mph
